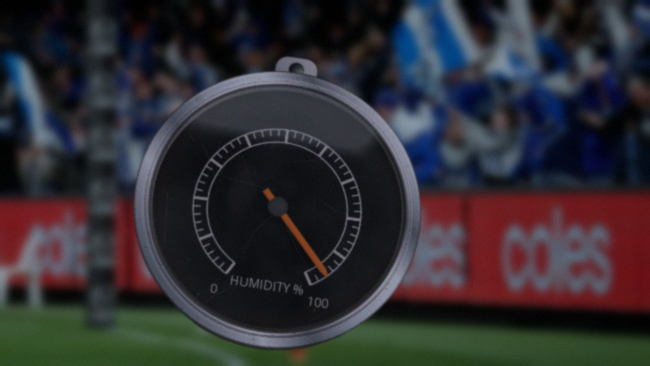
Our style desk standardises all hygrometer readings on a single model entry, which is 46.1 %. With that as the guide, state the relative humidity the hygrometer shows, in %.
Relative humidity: 96 %
